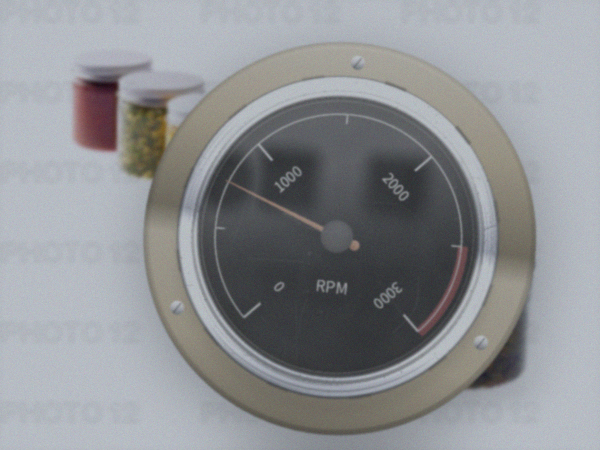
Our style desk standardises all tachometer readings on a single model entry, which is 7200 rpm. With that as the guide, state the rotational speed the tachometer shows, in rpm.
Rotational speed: 750 rpm
